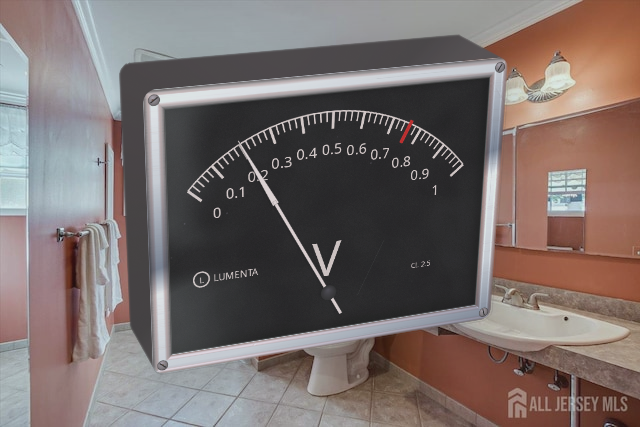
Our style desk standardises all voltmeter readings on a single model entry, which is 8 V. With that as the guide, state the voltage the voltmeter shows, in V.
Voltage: 0.2 V
